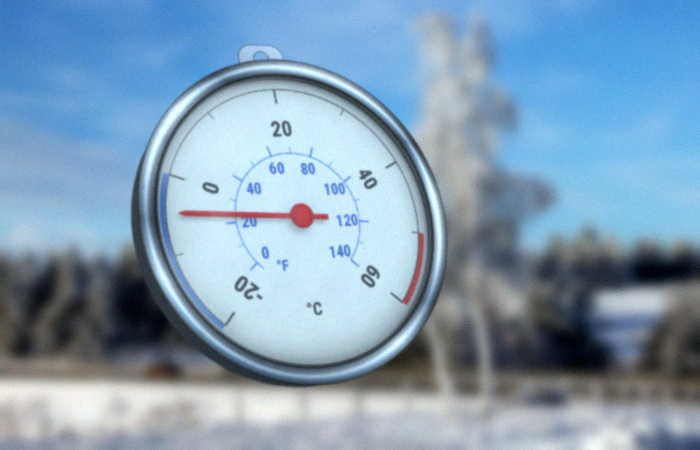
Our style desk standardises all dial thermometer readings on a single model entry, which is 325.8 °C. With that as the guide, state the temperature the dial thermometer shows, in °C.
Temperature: -5 °C
